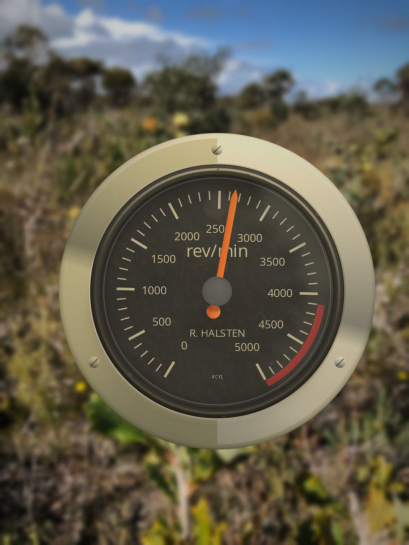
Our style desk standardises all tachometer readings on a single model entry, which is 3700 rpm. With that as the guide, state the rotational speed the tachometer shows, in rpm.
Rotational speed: 2650 rpm
